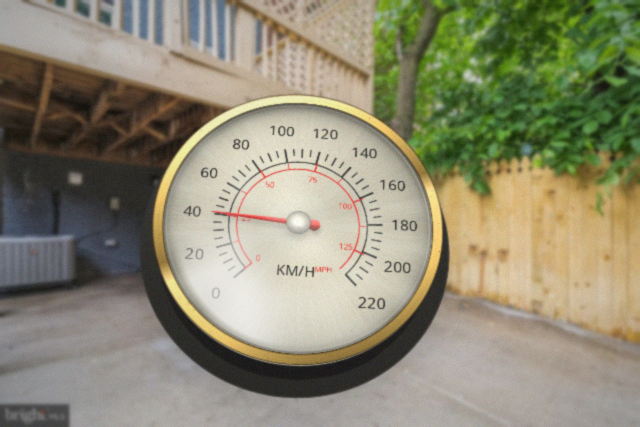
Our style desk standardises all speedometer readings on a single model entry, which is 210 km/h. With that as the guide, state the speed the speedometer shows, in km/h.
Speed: 40 km/h
